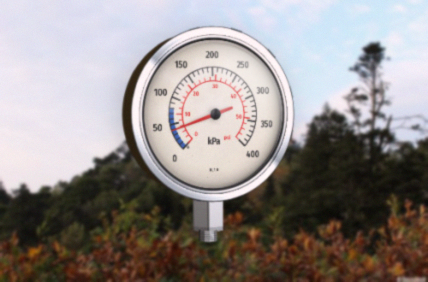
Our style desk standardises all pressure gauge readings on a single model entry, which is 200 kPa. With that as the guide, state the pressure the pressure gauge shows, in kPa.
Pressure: 40 kPa
